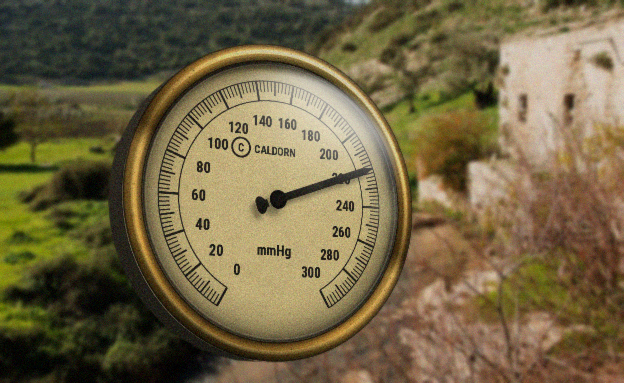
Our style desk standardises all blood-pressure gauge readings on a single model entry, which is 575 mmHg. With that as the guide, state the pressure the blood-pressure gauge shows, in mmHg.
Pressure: 220 mmHg
